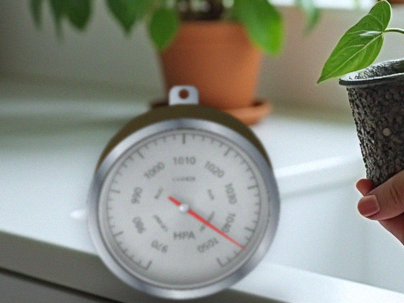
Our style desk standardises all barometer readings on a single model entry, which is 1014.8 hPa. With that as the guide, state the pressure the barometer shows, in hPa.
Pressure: 1044 hPa
